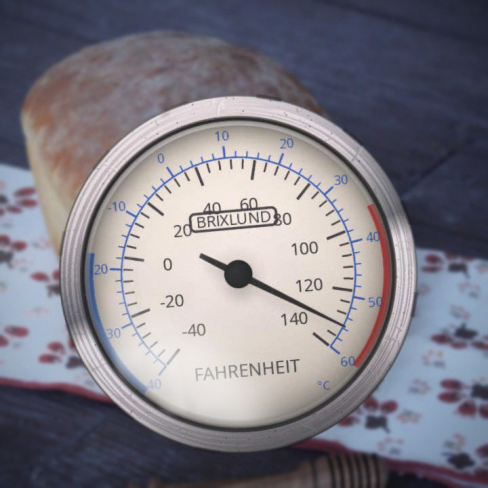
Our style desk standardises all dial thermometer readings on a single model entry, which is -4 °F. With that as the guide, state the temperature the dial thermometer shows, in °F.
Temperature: 132 °F
